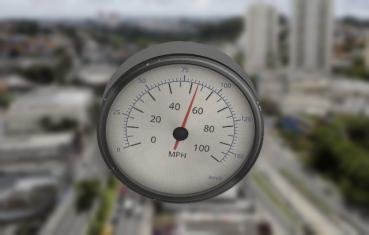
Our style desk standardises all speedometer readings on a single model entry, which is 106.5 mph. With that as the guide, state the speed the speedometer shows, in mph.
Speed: 52.5 mph
